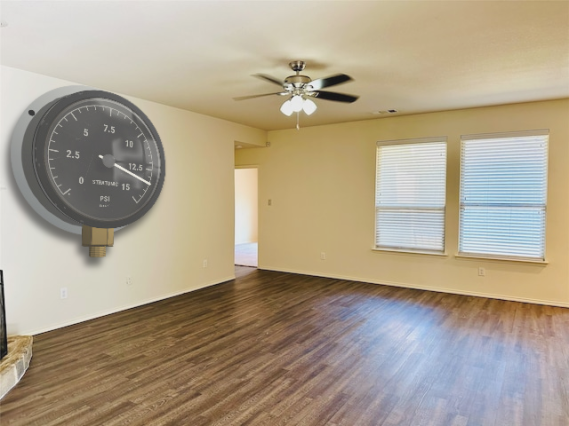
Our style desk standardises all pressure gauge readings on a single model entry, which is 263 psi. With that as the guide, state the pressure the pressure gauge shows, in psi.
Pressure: 13.5 psi
